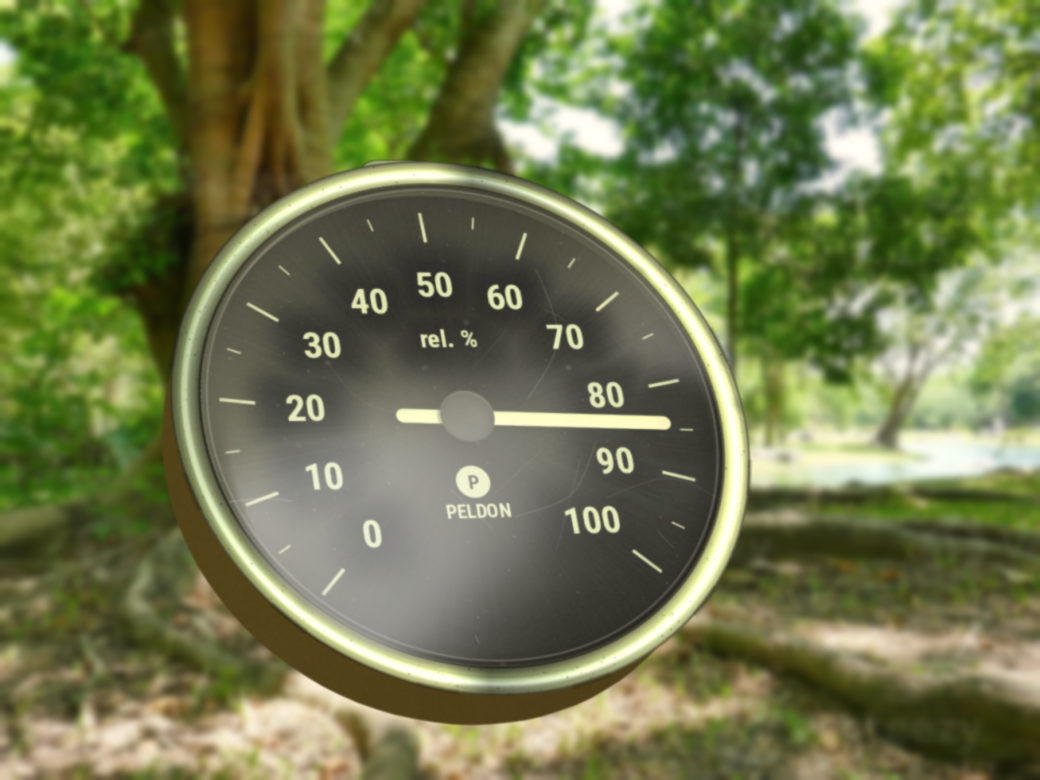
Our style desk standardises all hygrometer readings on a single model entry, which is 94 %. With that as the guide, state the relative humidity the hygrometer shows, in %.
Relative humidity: 85 %
